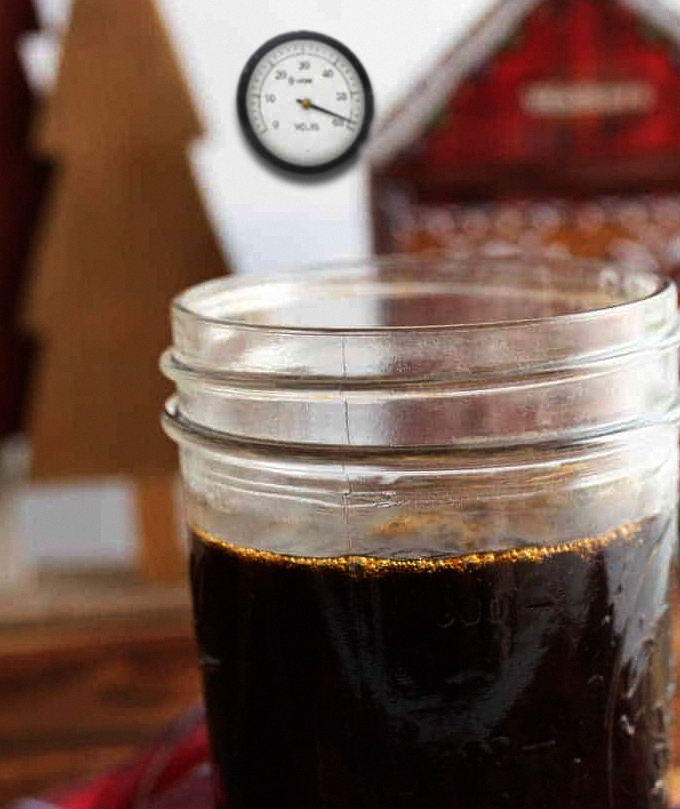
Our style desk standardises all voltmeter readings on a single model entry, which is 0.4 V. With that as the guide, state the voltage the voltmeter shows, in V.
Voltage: 58 V
